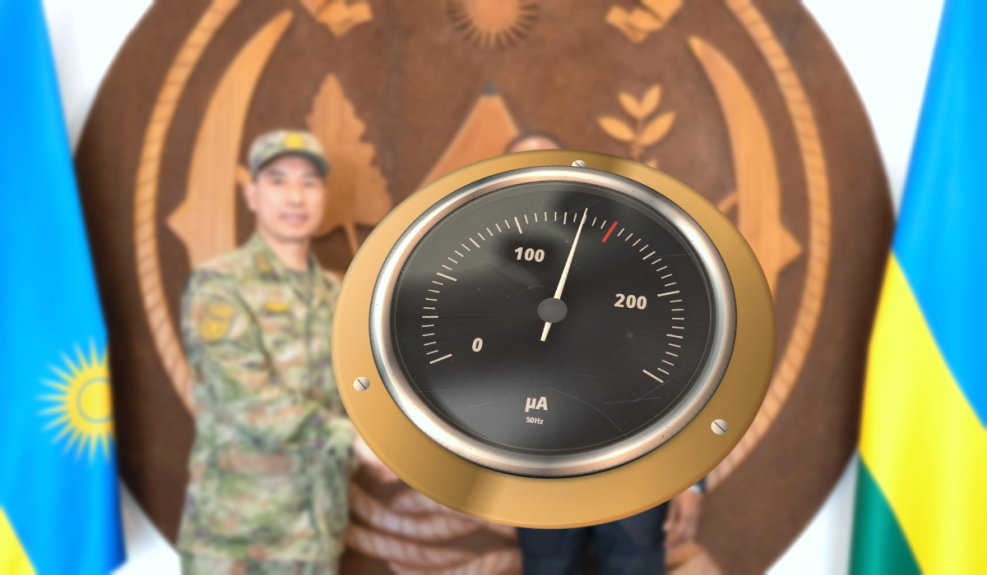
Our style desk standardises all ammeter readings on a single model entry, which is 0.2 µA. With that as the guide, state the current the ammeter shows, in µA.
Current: 135 µA
